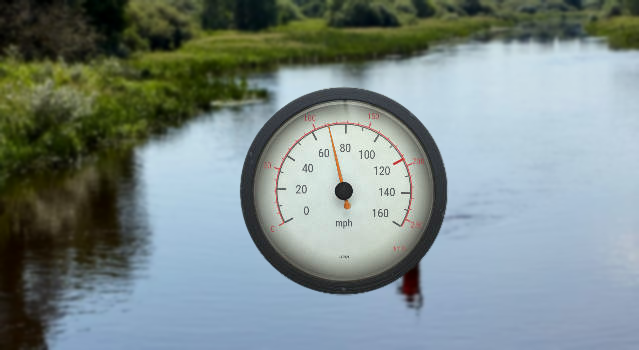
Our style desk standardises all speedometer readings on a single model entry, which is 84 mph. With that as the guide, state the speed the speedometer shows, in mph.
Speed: 70 mph
